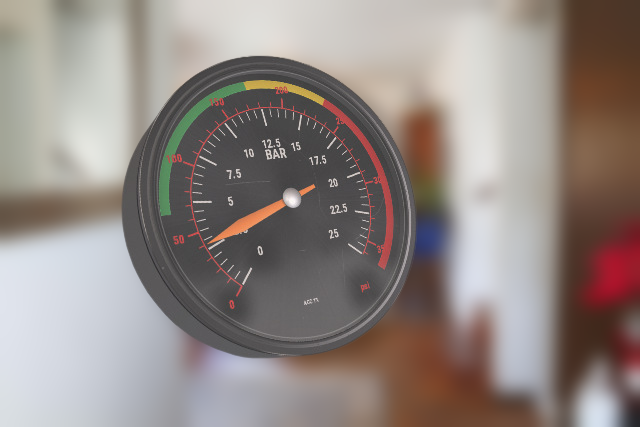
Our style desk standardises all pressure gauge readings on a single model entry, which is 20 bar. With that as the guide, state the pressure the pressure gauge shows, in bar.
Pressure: 2.75 bar
